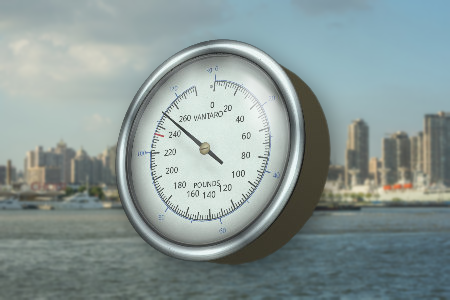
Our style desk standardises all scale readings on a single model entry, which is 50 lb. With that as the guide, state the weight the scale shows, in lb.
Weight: 250 lb
